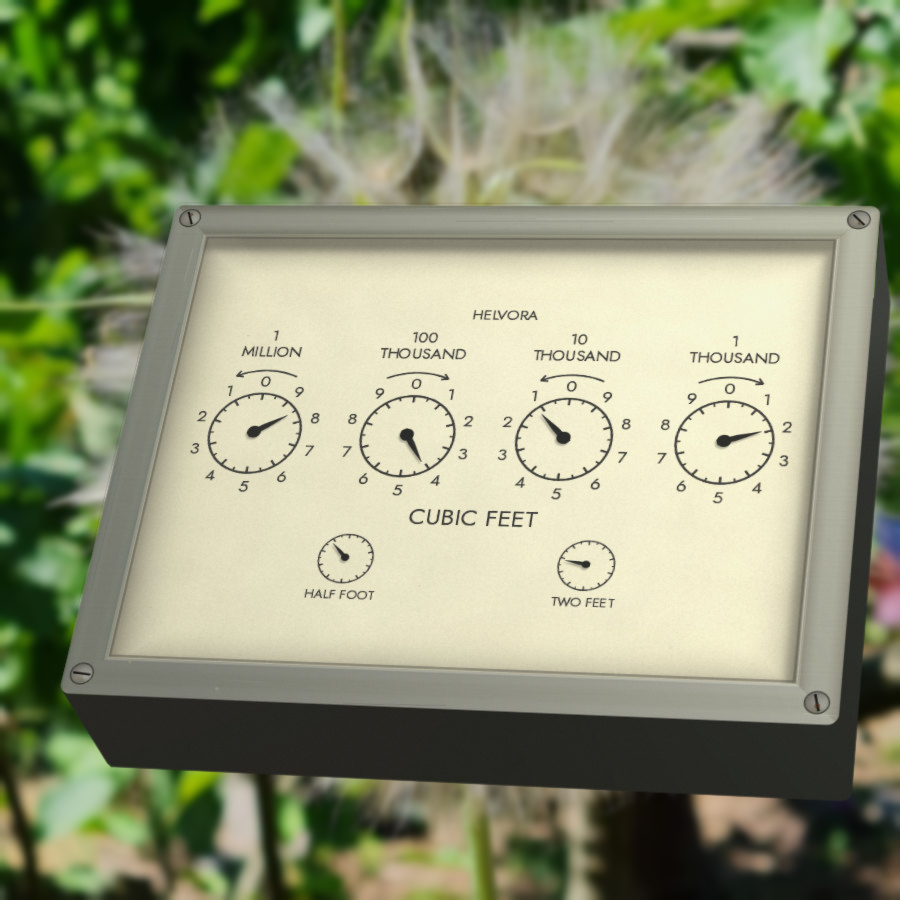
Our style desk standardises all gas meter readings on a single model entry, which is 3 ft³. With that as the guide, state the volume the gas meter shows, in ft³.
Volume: 841200 ft³
